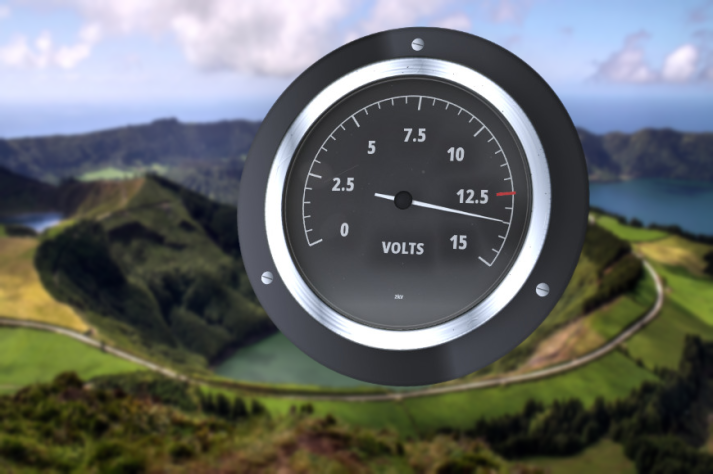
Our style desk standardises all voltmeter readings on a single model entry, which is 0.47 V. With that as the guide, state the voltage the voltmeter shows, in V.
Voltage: 13.5 V
